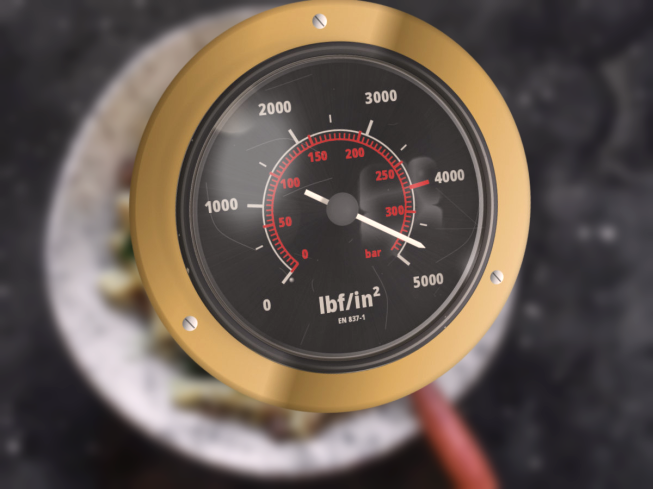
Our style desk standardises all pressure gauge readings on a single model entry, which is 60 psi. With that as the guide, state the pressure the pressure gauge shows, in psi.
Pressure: 4750 psi
